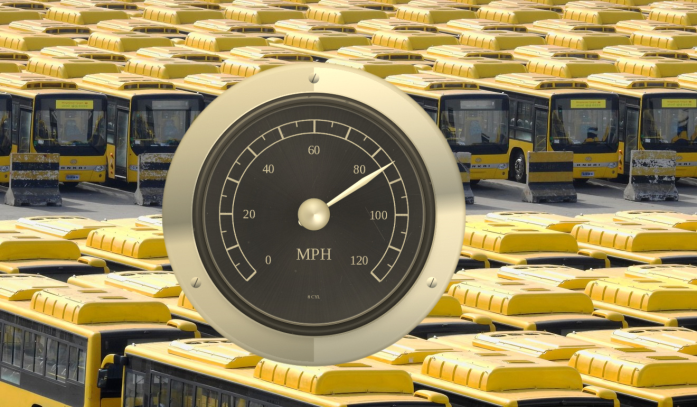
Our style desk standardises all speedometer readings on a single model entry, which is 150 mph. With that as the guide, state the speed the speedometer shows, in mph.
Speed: 85 mph
